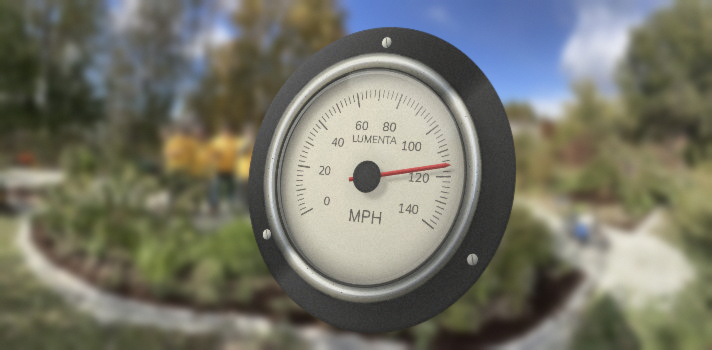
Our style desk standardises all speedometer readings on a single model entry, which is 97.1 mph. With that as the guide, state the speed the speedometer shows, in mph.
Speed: 116 mph
